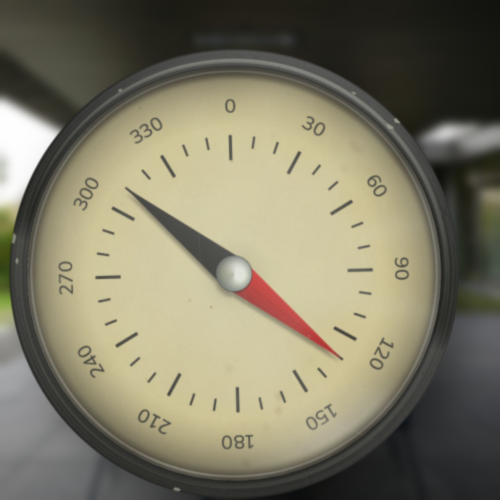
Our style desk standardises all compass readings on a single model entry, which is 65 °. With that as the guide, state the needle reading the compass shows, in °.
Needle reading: 130 °
